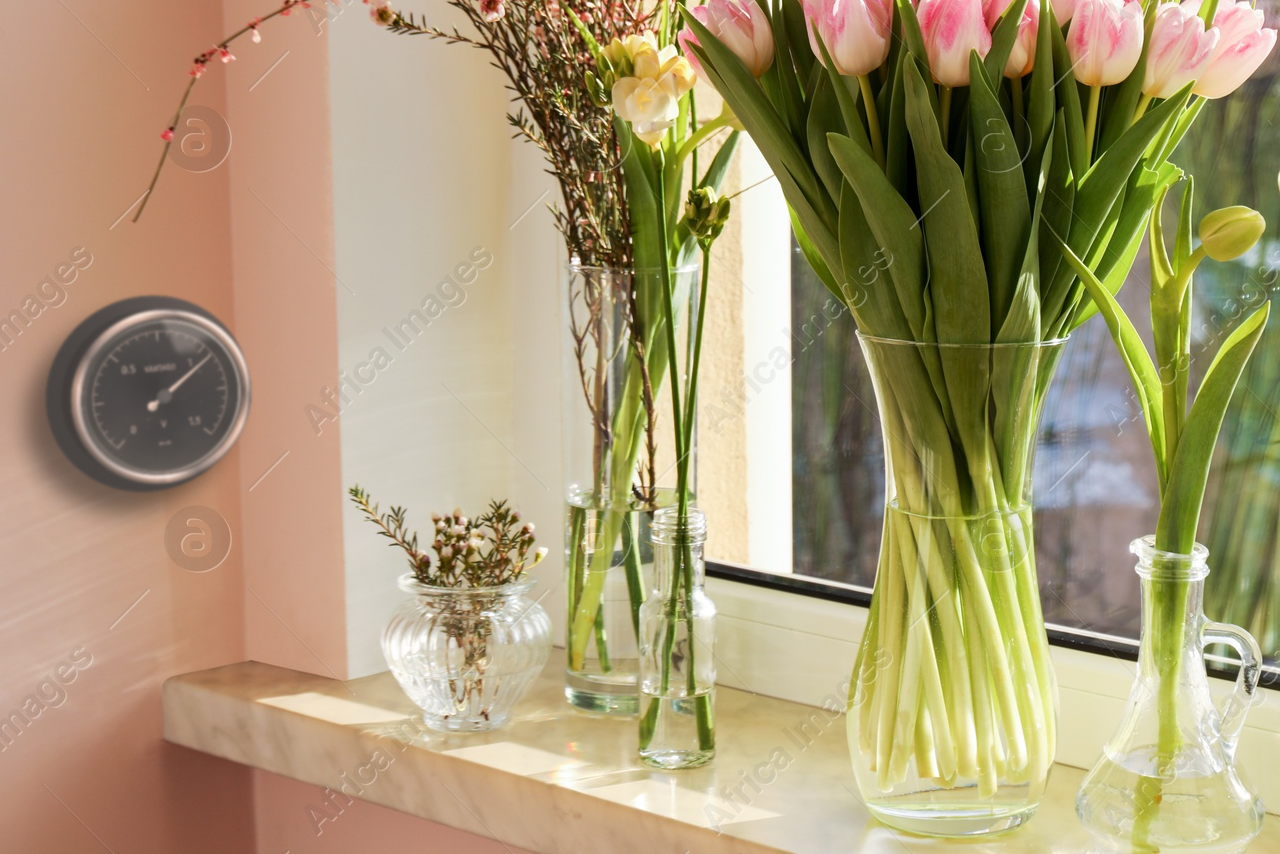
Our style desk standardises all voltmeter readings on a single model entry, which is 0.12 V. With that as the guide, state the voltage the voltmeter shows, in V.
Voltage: 1.05 V
